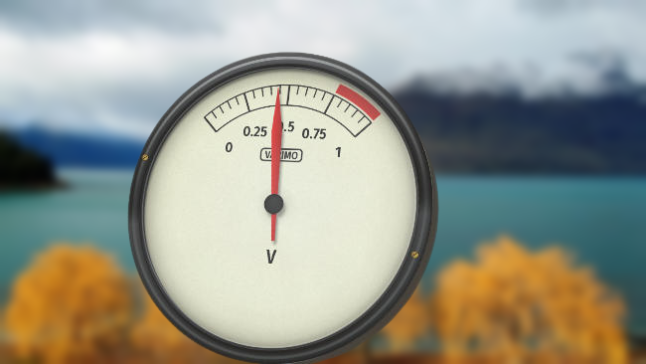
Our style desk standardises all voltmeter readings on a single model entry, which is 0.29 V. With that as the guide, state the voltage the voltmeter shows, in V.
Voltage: 0.45 V
